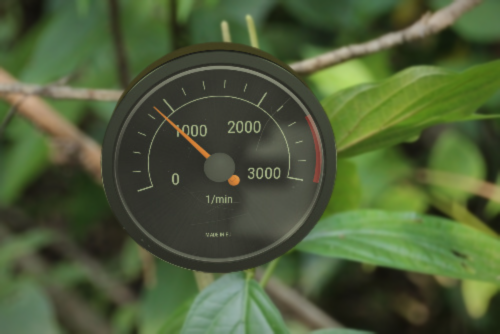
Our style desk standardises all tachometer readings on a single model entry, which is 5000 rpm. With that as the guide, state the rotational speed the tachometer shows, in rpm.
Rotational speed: 900 rpm
